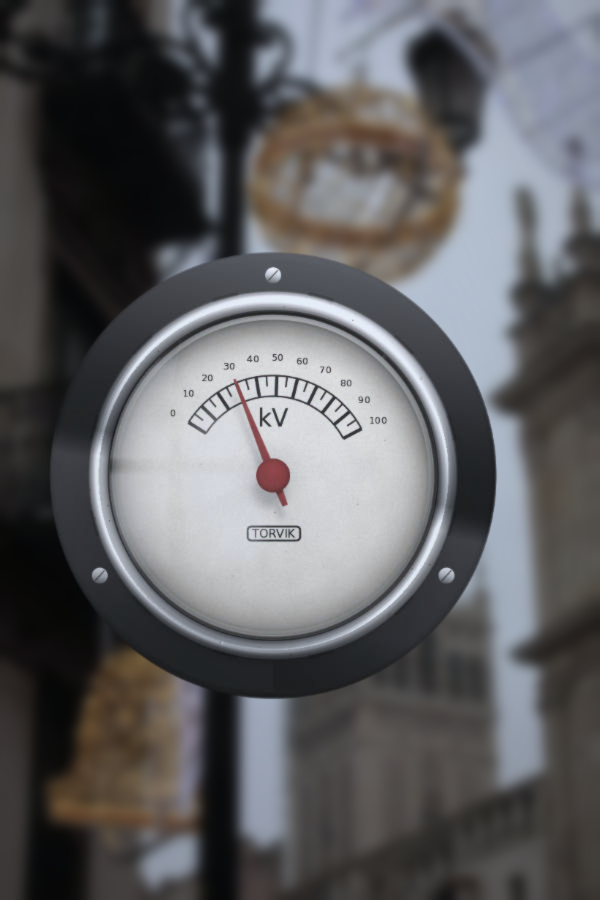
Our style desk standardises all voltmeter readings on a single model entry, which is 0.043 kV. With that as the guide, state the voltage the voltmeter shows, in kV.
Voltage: 30 kV
